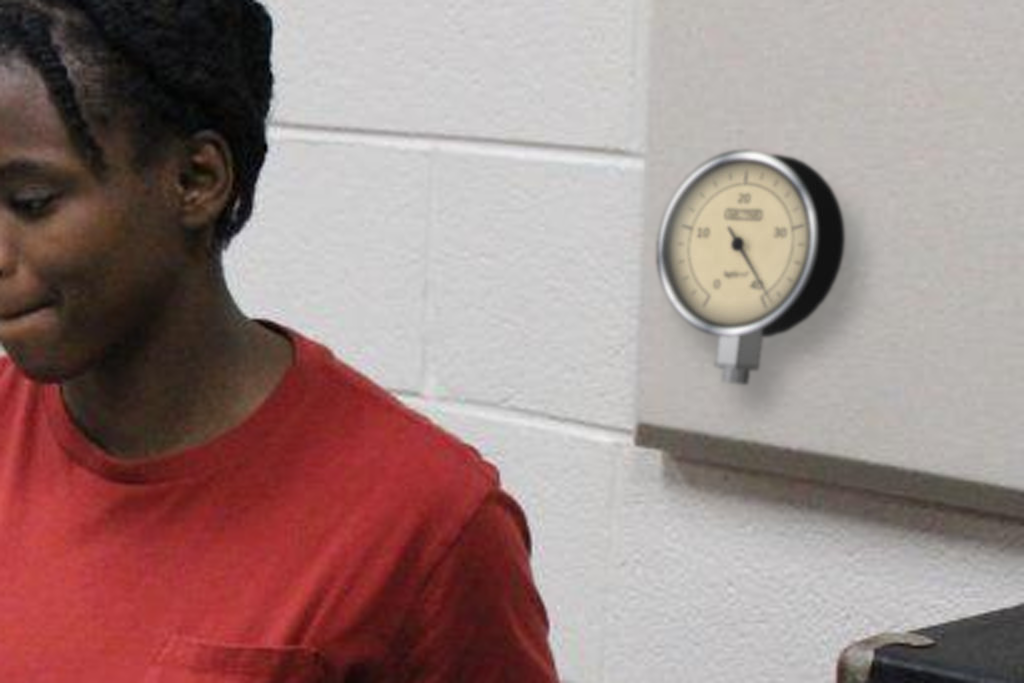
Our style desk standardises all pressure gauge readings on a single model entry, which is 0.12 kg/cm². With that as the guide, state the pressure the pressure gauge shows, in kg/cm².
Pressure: 39 kg/cm²
